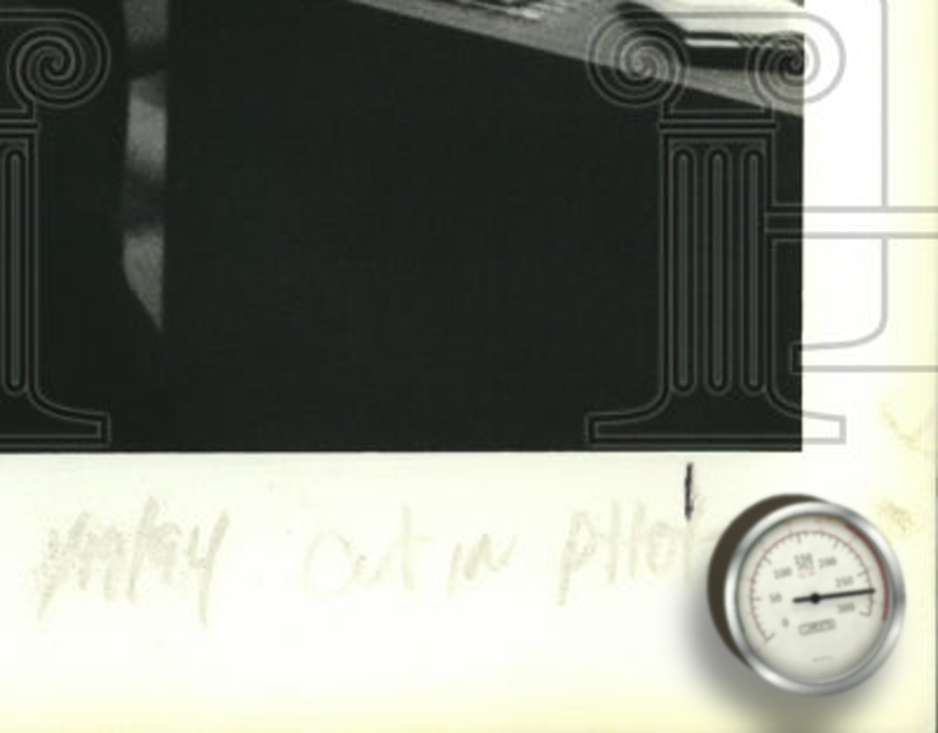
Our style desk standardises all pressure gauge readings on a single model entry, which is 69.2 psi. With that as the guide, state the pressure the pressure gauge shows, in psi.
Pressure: 270 psi
